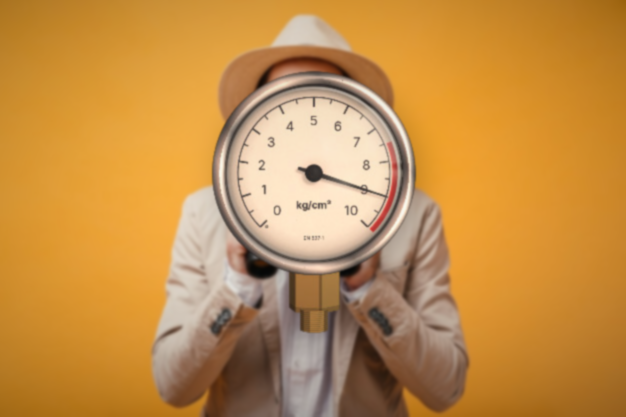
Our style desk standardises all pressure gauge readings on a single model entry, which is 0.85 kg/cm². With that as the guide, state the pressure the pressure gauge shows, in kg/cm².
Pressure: 9 kg/cm²
